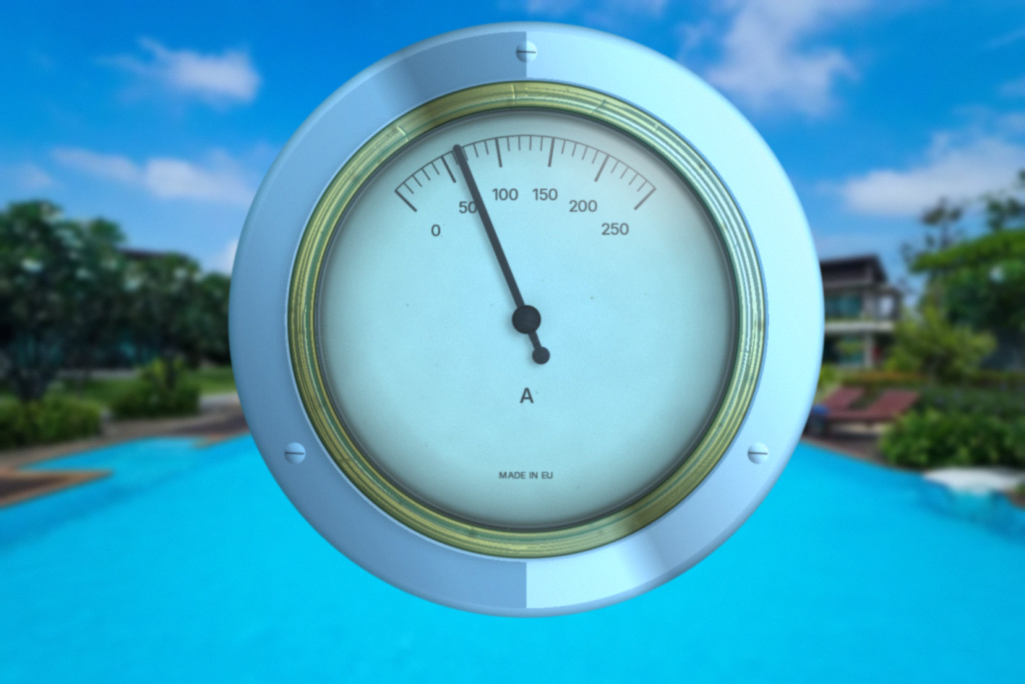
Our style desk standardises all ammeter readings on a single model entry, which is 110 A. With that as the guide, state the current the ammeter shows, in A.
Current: 65 A
